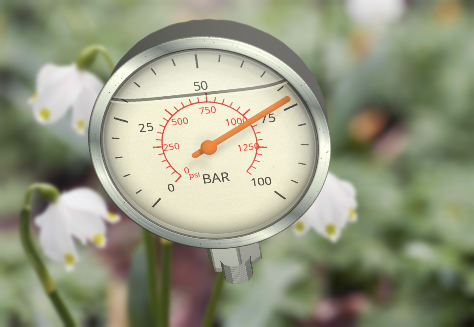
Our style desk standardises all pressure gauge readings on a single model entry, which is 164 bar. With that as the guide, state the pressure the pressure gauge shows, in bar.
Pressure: 72.5 bar
